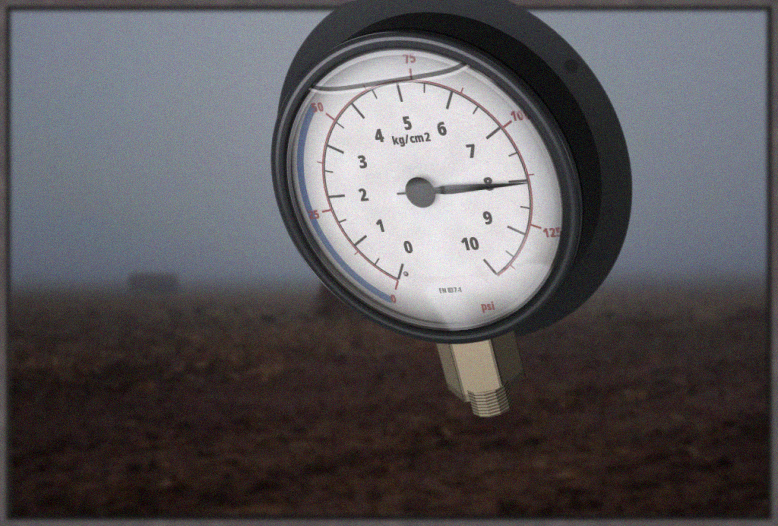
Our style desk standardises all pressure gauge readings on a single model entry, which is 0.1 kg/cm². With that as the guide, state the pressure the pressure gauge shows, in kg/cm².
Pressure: 8 kg/cm²
